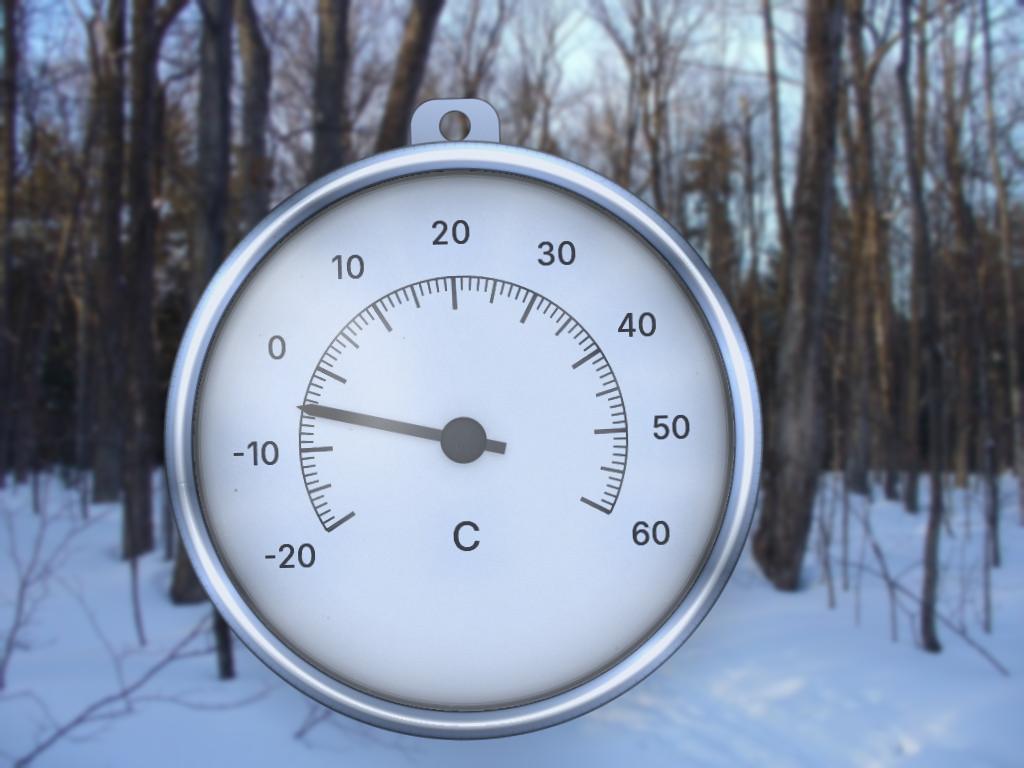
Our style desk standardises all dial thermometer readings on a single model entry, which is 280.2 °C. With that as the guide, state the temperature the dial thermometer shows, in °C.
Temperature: -5 °C
